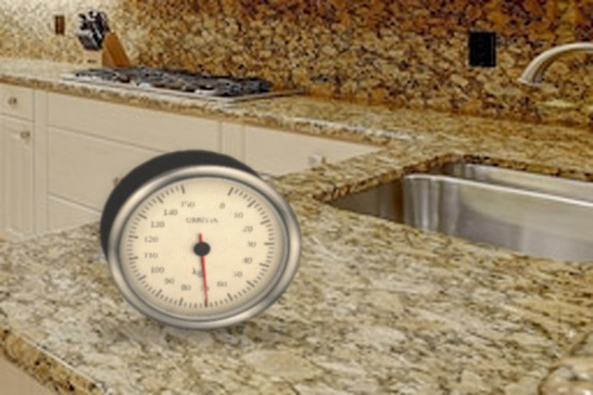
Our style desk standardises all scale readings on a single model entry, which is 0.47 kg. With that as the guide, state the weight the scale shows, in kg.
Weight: 70 kg
